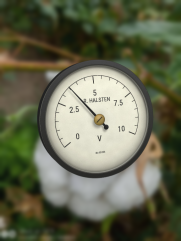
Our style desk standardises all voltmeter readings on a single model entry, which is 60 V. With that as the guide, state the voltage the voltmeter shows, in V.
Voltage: 3.5 V
